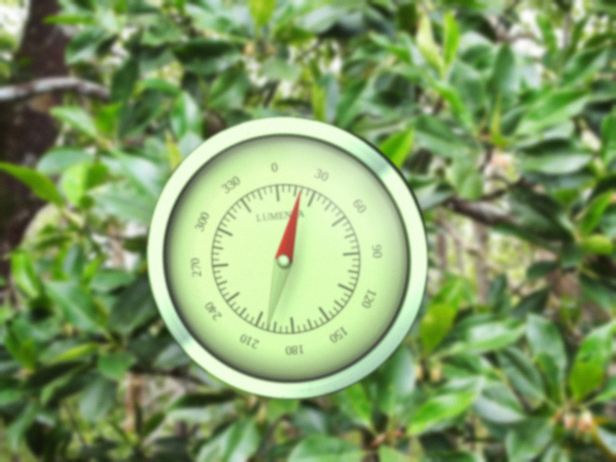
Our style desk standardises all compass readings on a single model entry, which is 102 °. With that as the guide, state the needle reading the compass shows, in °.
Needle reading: 20 °
